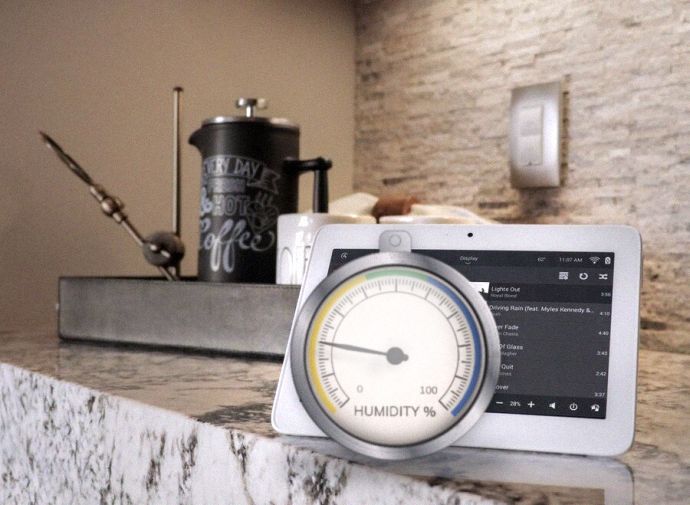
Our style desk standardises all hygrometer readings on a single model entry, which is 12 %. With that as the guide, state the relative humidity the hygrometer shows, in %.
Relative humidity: 20 %
